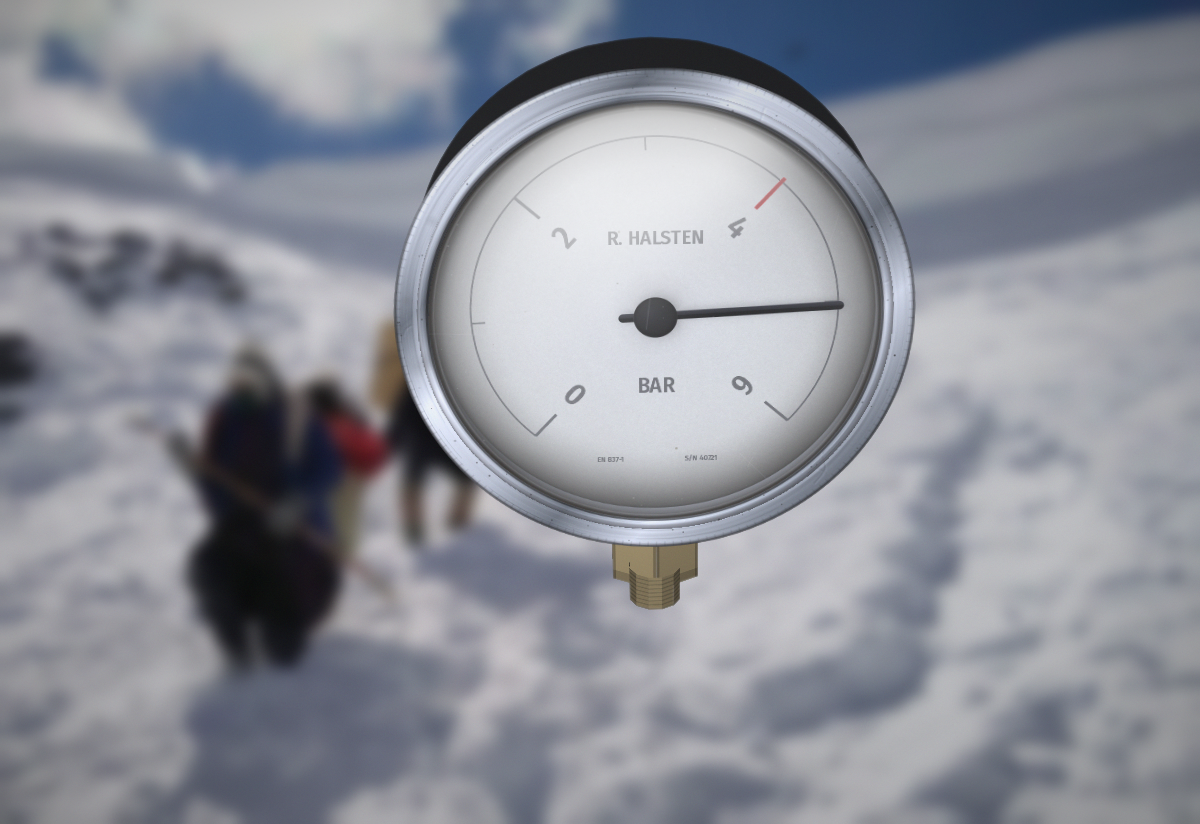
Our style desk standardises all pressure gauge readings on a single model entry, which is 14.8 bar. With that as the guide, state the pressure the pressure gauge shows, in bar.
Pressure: 5 bar
